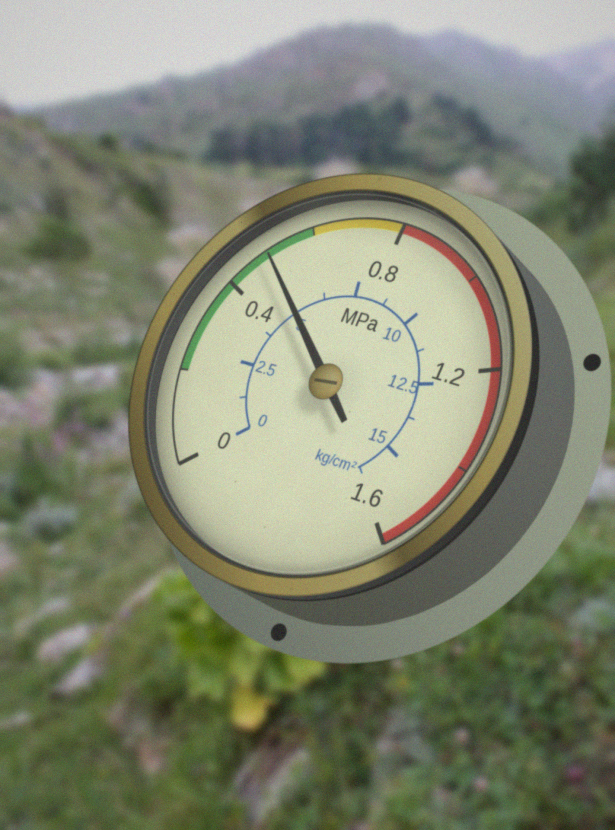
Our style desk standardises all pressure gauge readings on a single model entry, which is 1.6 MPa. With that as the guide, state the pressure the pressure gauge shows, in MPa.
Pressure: 0.5 MPa
